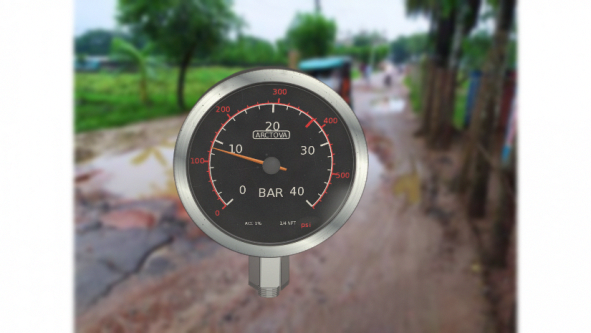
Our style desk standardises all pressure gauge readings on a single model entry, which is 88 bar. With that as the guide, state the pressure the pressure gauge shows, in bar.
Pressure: 9 bar
